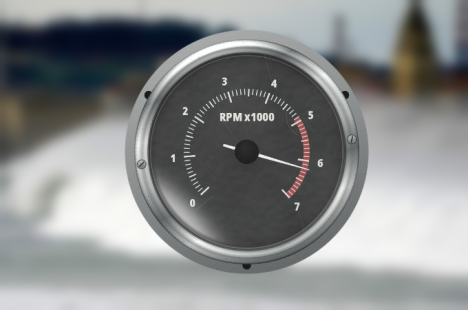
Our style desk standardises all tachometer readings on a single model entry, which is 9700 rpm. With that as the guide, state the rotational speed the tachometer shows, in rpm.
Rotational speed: 6200 rpm
